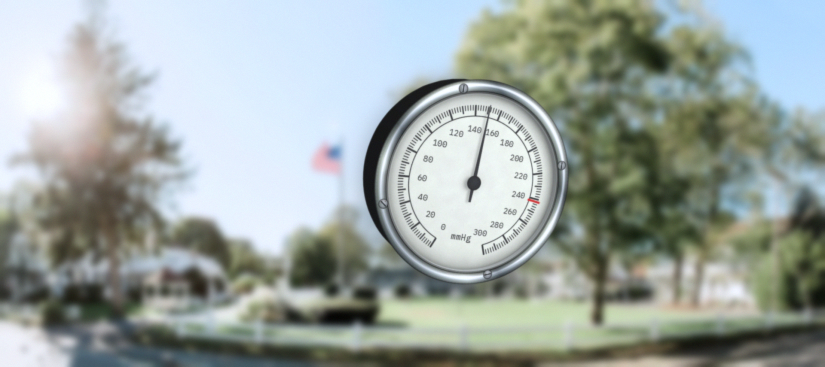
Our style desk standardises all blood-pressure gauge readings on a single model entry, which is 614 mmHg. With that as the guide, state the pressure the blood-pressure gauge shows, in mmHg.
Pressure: 150 mmHg
